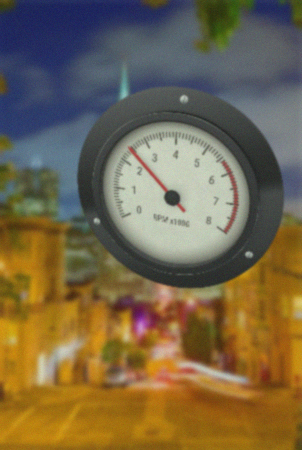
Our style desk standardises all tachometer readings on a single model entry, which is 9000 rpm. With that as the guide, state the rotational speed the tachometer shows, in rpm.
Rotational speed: 2500 rpm
